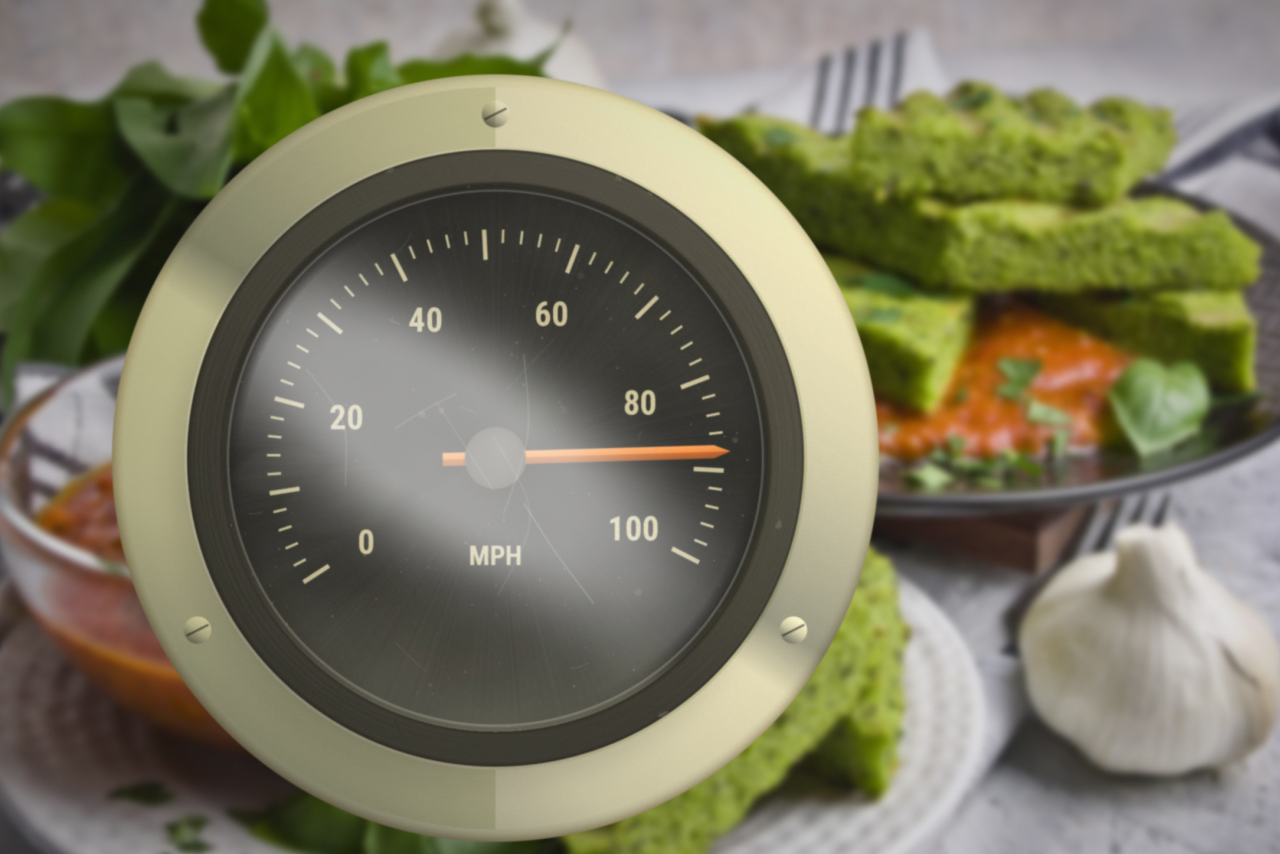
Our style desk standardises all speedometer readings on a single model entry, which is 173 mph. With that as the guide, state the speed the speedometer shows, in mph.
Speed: 88 mph
